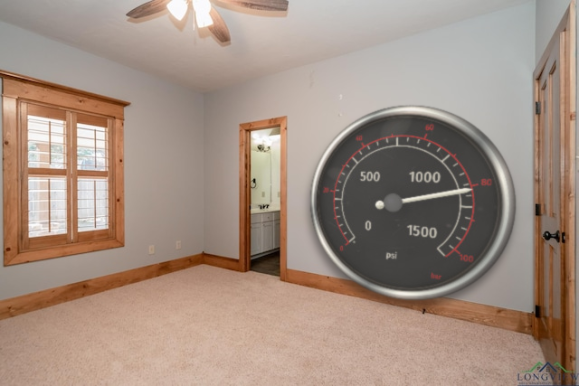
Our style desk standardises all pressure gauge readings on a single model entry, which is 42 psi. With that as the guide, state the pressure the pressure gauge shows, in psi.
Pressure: 1175 psi
